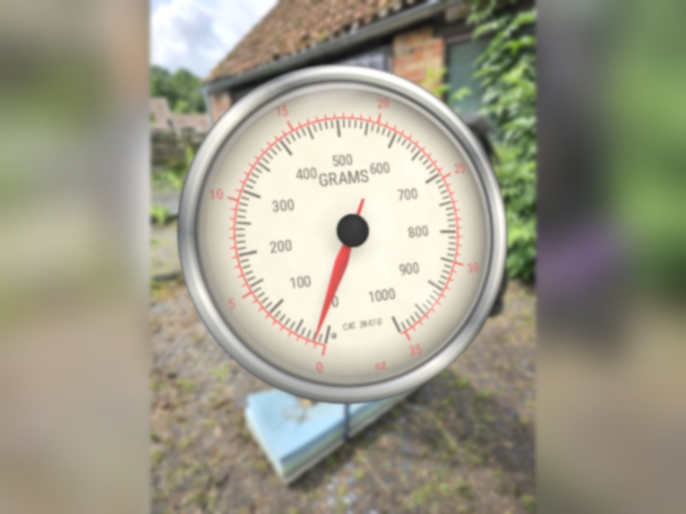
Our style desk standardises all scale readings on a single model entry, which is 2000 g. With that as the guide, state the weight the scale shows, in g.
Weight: 20 g
